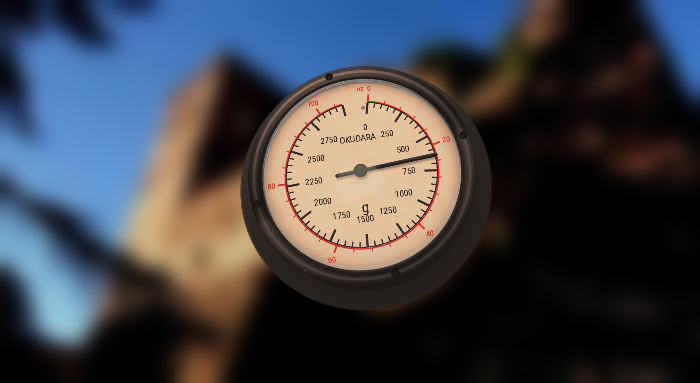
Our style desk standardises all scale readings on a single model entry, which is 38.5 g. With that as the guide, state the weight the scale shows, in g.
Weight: 650 g
